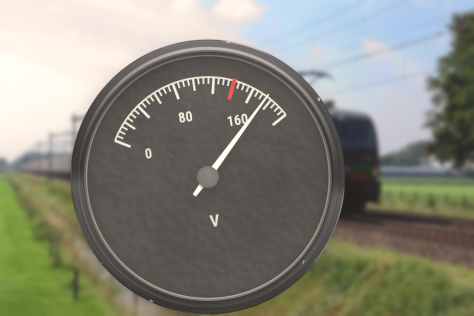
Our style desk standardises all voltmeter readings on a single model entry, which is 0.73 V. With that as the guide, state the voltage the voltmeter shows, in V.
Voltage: 175 V
